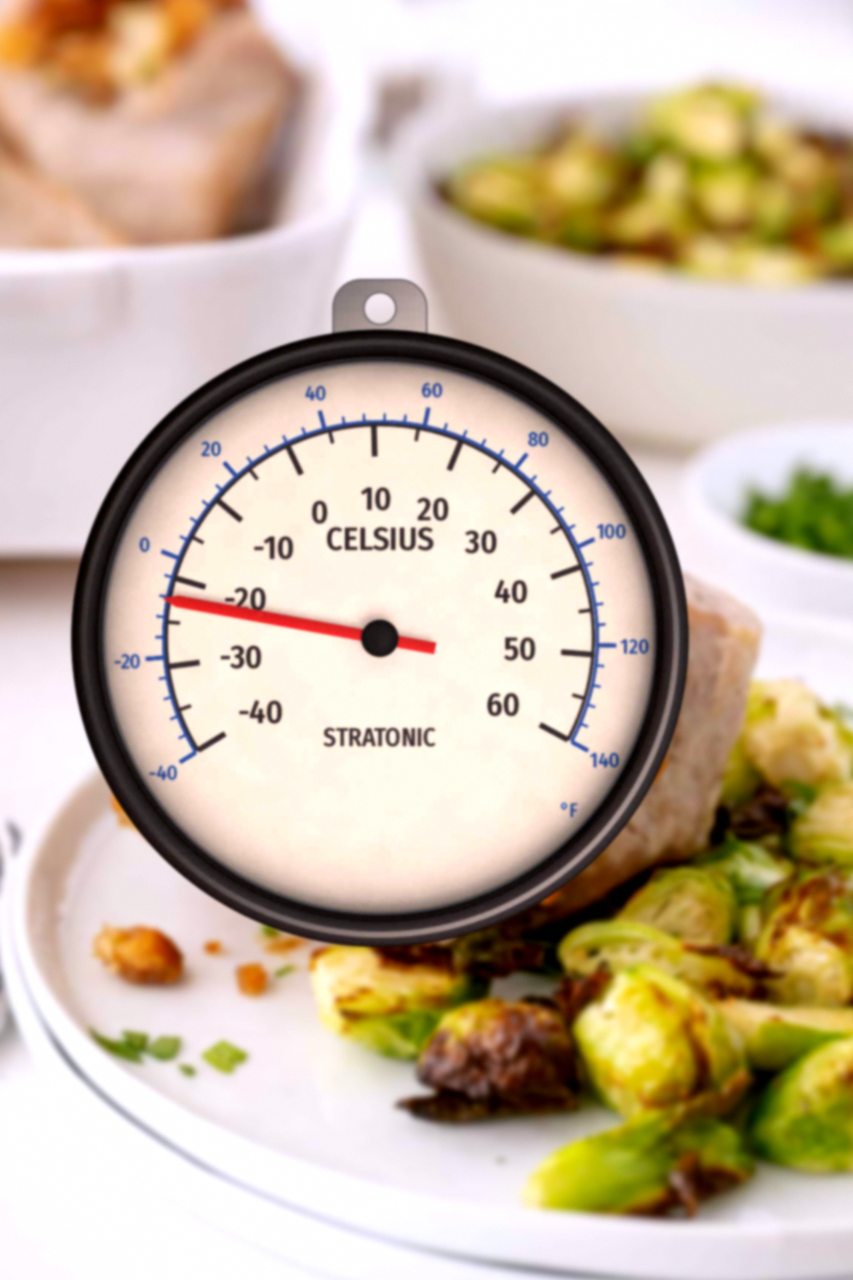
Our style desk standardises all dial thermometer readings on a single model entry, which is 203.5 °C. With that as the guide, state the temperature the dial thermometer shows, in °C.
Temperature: -22.5 °C
